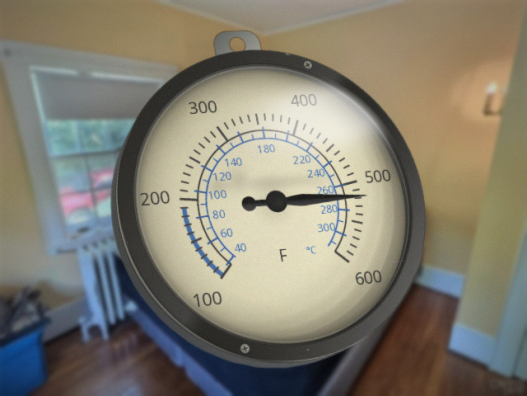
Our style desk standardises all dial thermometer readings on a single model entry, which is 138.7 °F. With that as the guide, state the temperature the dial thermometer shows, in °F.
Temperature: 520 °F
